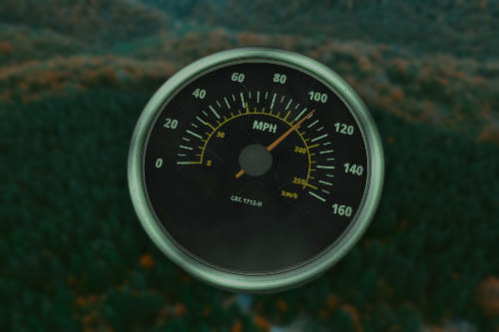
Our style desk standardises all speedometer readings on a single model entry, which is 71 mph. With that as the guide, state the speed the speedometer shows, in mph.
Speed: 105 mph
